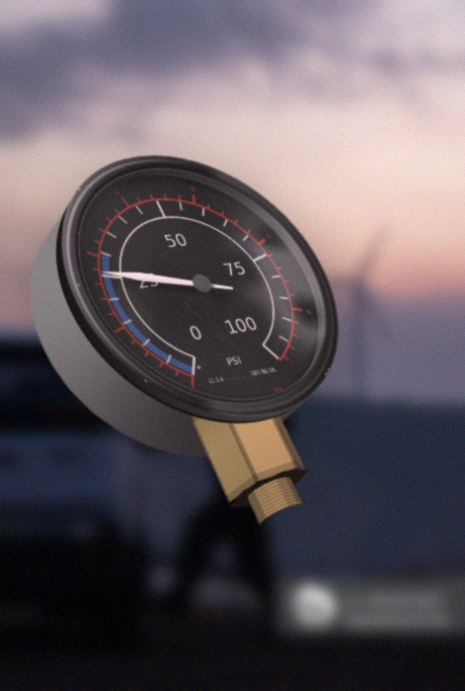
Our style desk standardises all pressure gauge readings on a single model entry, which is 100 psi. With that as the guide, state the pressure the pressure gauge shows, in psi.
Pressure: 25 psi
